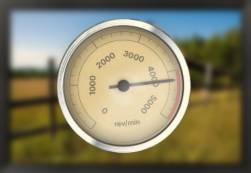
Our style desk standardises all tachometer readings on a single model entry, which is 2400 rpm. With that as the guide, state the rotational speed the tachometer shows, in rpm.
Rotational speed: 4200 rpm
